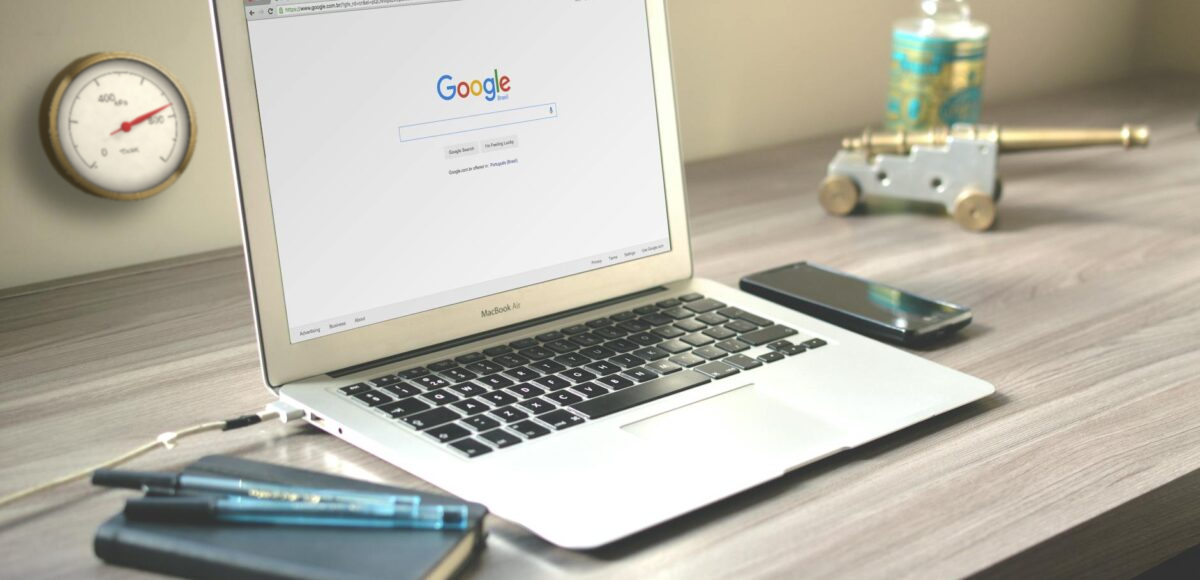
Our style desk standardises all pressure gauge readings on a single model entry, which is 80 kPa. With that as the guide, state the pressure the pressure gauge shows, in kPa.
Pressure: 750 kPa
